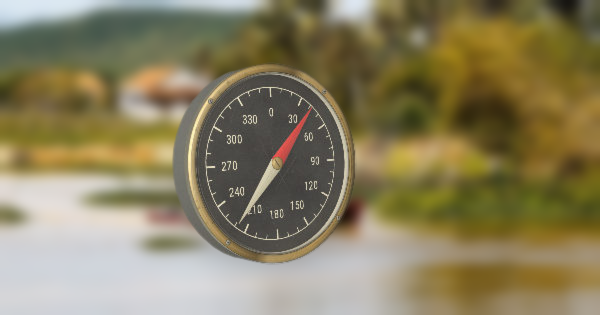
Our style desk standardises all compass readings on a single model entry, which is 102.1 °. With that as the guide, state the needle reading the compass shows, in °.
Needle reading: 40 °
